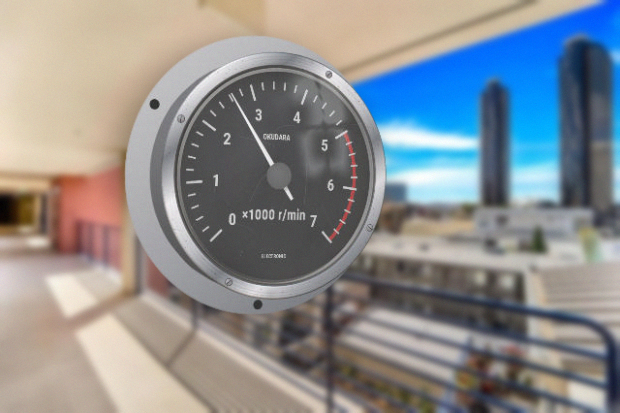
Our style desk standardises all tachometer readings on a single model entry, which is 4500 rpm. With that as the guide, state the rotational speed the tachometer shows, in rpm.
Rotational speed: 2600 rpm
